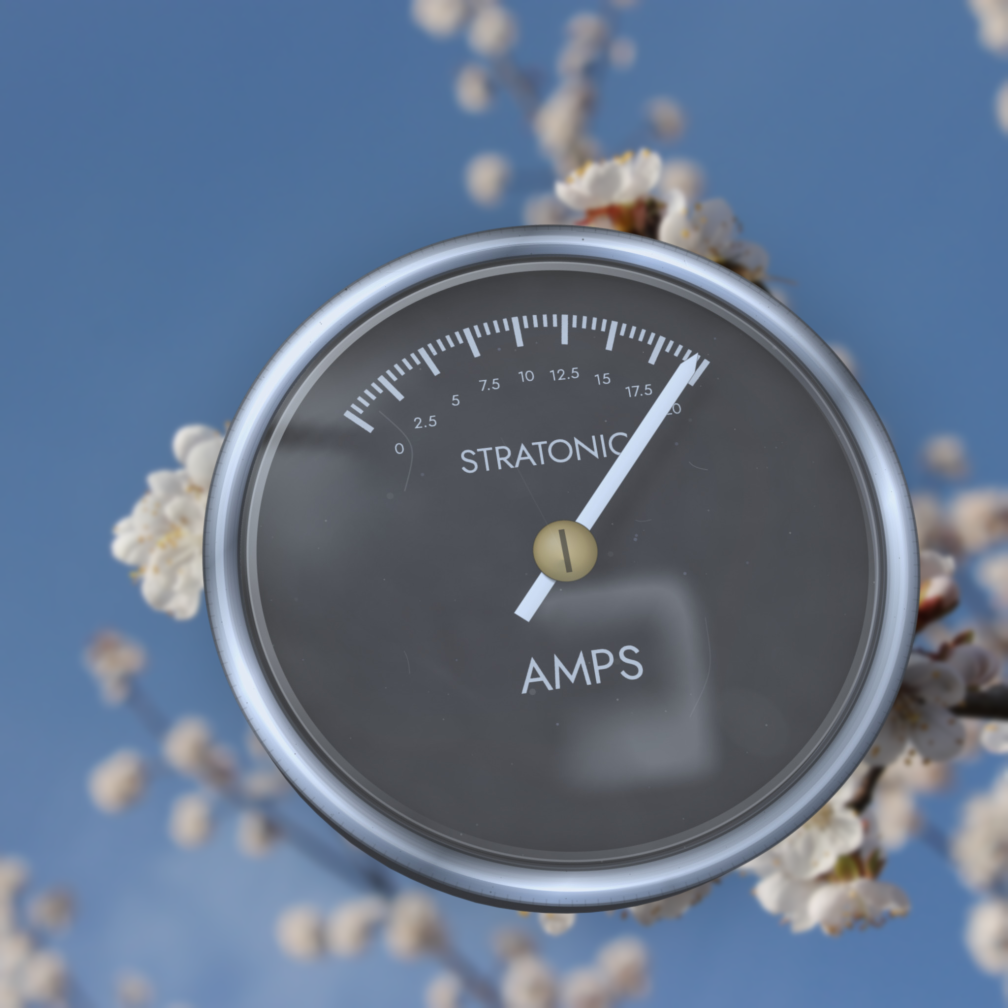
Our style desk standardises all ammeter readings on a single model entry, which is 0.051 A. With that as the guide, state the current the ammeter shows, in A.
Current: 19.5 A
